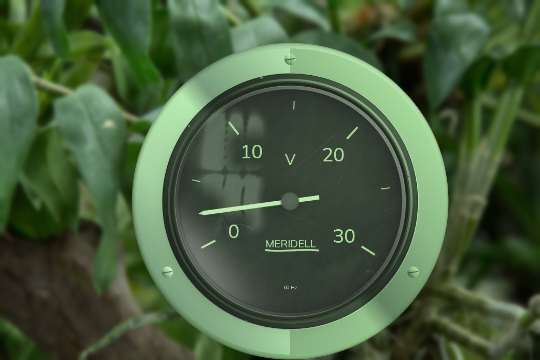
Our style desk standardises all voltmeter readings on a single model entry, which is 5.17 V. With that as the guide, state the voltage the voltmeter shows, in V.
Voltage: 2.5 V
